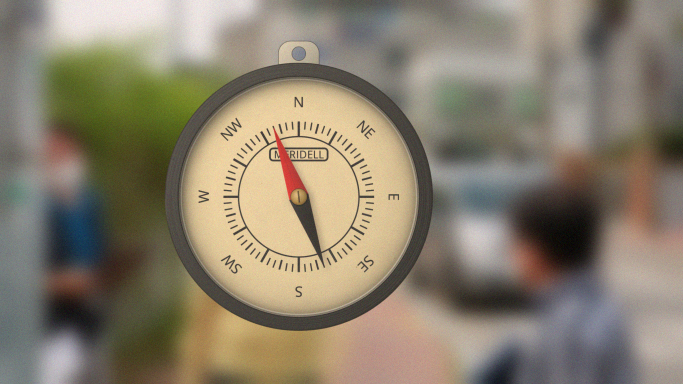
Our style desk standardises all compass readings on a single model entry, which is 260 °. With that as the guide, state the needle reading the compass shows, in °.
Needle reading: 340 °
